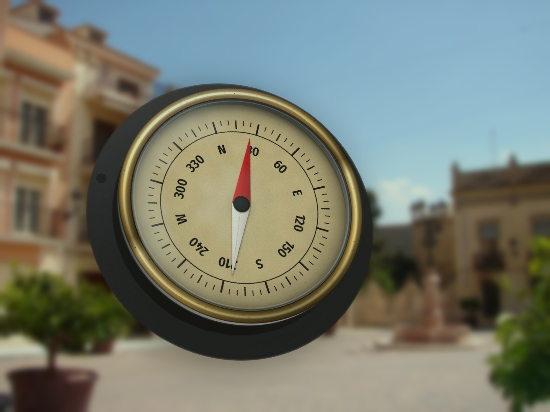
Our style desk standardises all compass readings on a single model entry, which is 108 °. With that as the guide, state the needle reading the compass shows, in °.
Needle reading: 25 °
